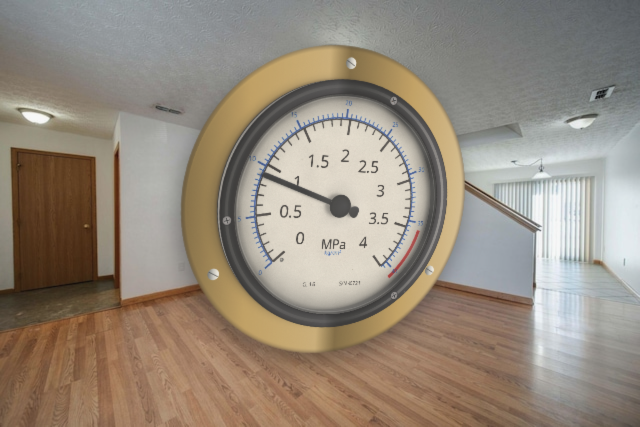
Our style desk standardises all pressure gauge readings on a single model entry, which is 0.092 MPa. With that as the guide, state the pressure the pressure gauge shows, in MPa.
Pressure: 0.9 MPa
